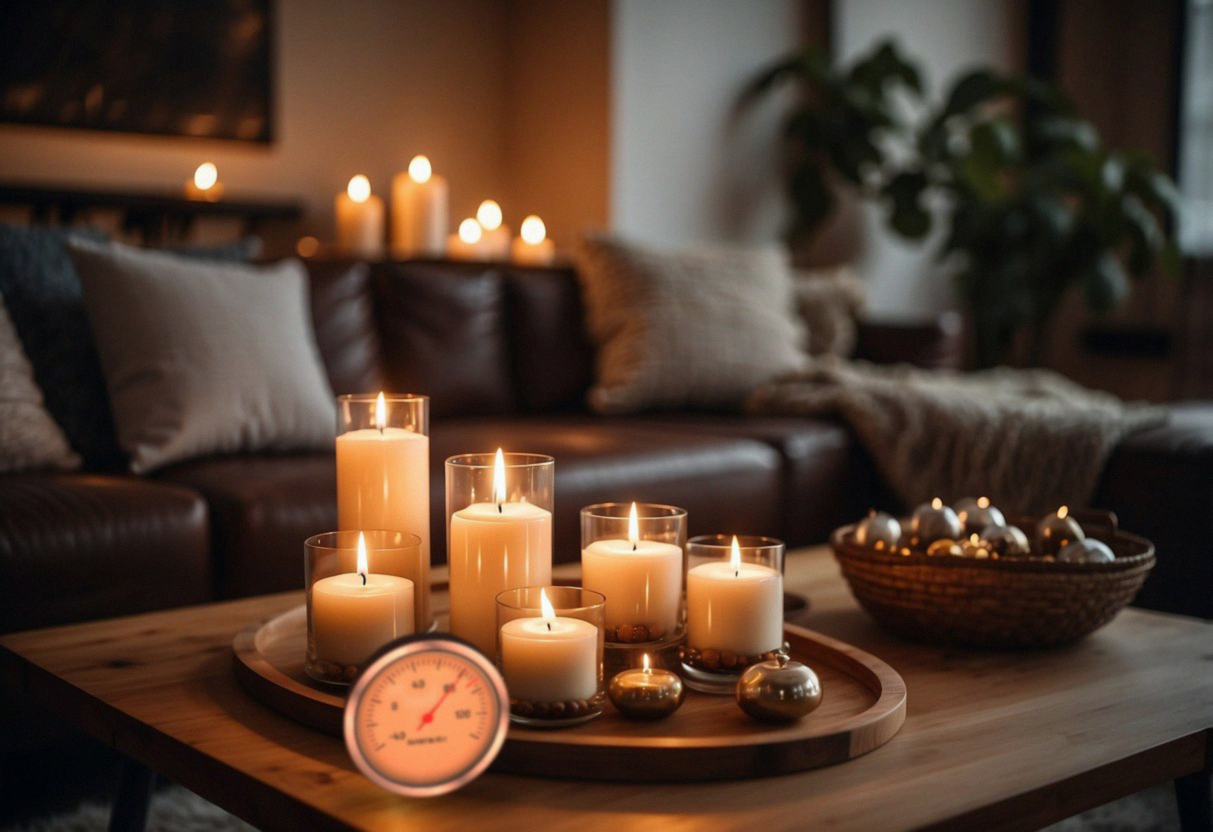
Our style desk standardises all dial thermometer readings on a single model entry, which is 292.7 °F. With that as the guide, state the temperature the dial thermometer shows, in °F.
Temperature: 80 °F
